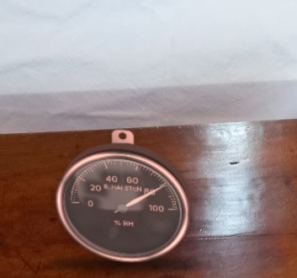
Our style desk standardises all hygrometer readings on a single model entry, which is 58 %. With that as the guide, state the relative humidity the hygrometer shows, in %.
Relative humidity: 80 %
